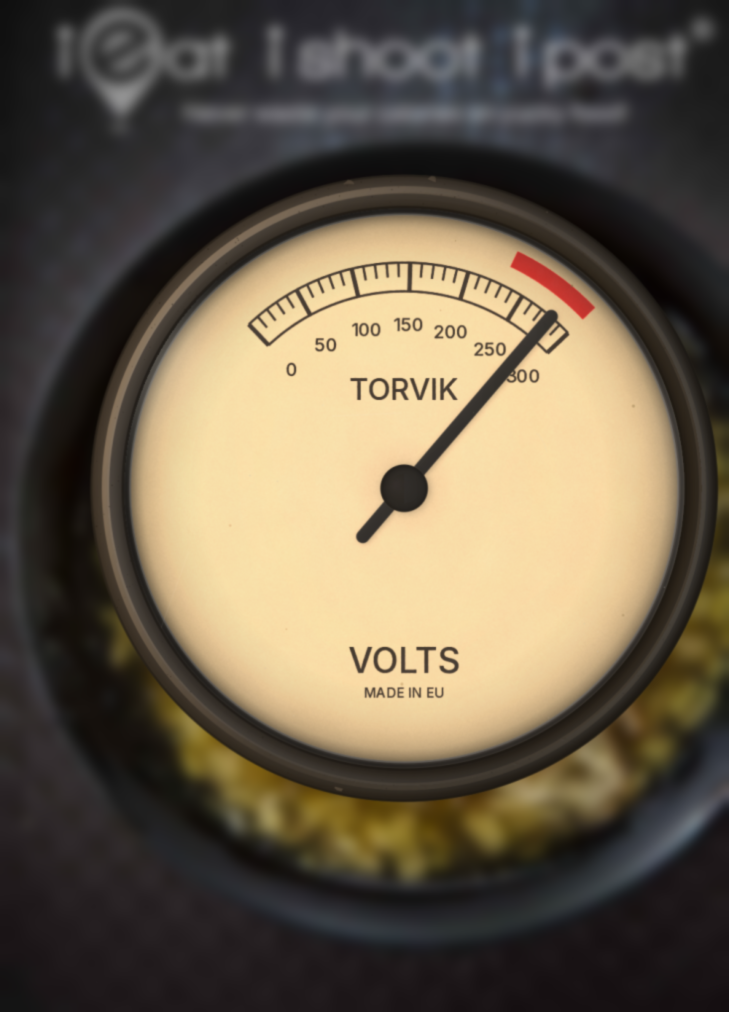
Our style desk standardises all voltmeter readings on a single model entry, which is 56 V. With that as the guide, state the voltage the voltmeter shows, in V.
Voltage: 280 V
